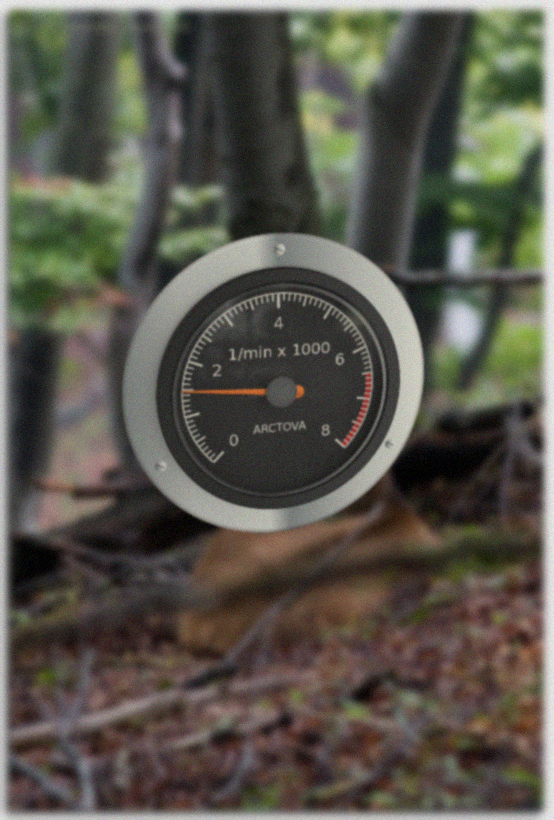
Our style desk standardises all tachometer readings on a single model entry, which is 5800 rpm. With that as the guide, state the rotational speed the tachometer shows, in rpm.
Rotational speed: 1500 rpm
